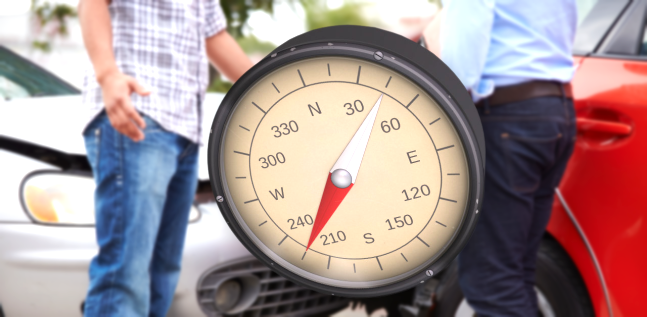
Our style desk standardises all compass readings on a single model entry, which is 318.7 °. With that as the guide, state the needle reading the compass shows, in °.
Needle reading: 225 °
